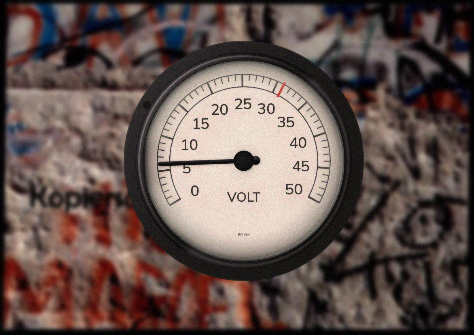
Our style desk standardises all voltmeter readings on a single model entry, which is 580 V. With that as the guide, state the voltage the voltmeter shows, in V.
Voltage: 6 V
